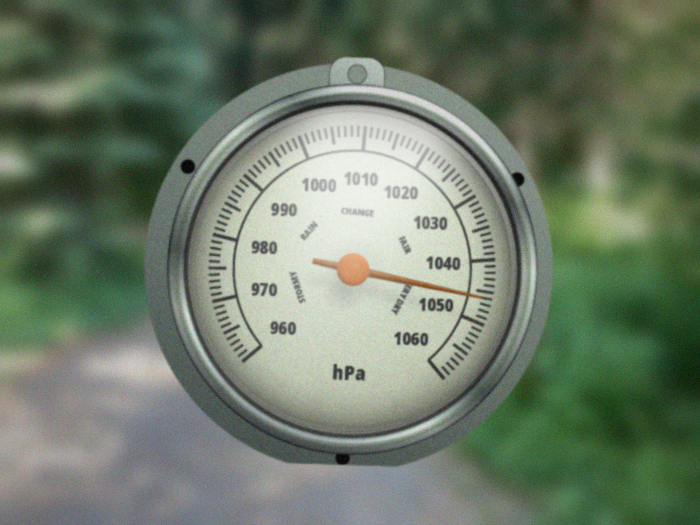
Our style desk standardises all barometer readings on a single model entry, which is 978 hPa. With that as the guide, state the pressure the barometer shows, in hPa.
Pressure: 1046 hPa
